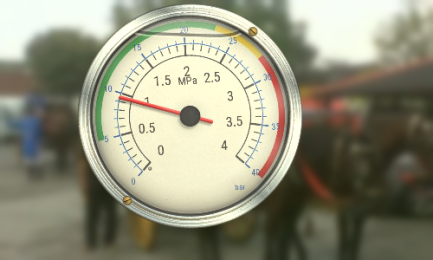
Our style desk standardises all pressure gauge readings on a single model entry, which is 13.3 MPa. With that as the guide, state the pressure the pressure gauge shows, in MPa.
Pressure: 0.95 MPa
